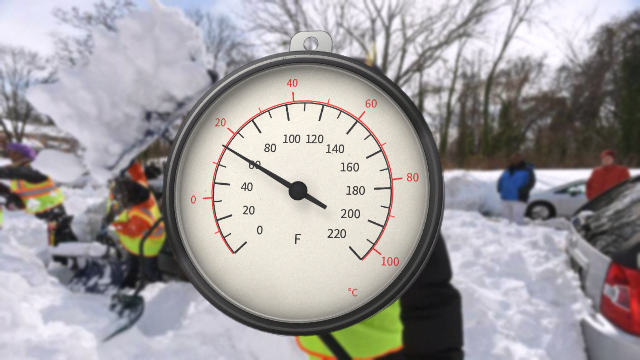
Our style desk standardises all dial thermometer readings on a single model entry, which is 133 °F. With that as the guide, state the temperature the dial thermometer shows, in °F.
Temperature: 60 °F
